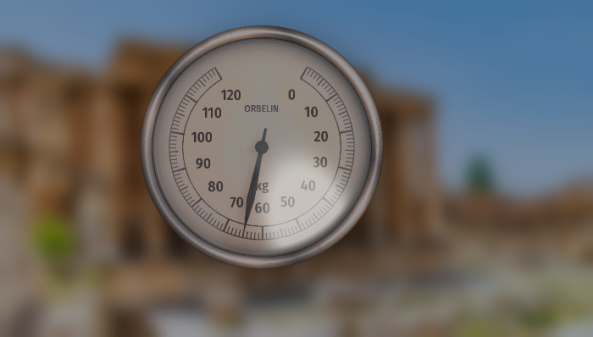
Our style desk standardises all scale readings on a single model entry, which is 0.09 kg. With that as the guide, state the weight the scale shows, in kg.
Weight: 65 kg
